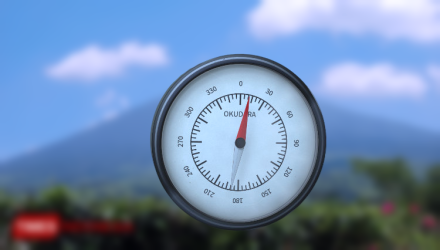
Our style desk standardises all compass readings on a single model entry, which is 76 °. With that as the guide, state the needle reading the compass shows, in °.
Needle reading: 10 °
